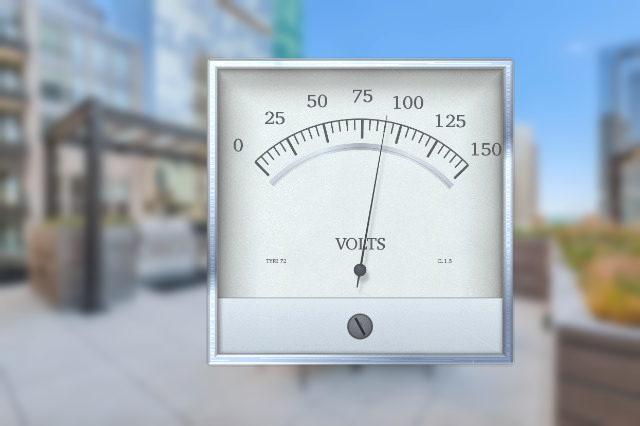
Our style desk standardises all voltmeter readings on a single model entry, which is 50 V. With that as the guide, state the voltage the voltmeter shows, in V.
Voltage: 90 V
